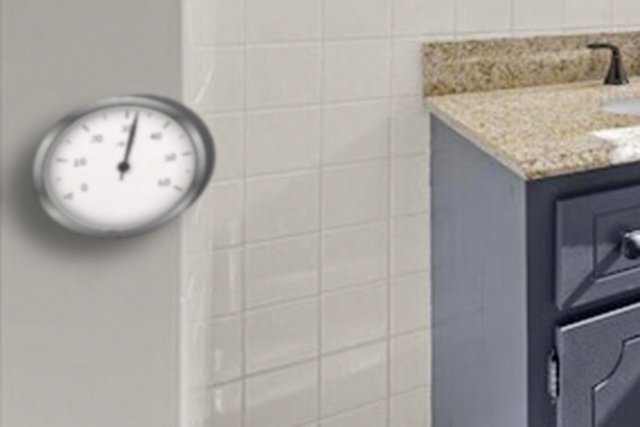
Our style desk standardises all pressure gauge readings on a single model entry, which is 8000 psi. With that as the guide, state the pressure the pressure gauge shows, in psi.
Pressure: 32.5 psi
